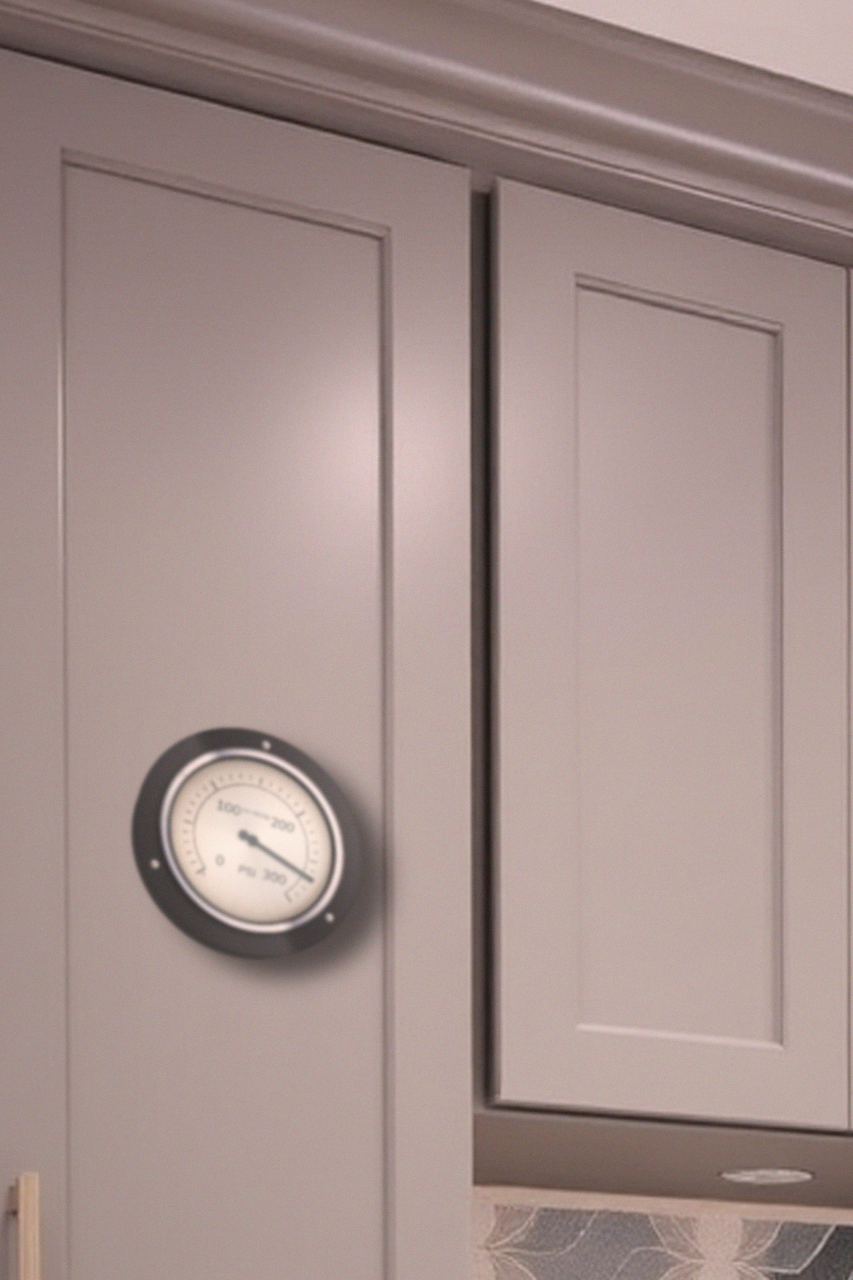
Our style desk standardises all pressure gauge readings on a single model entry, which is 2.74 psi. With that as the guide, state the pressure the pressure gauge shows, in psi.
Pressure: 270 psi
